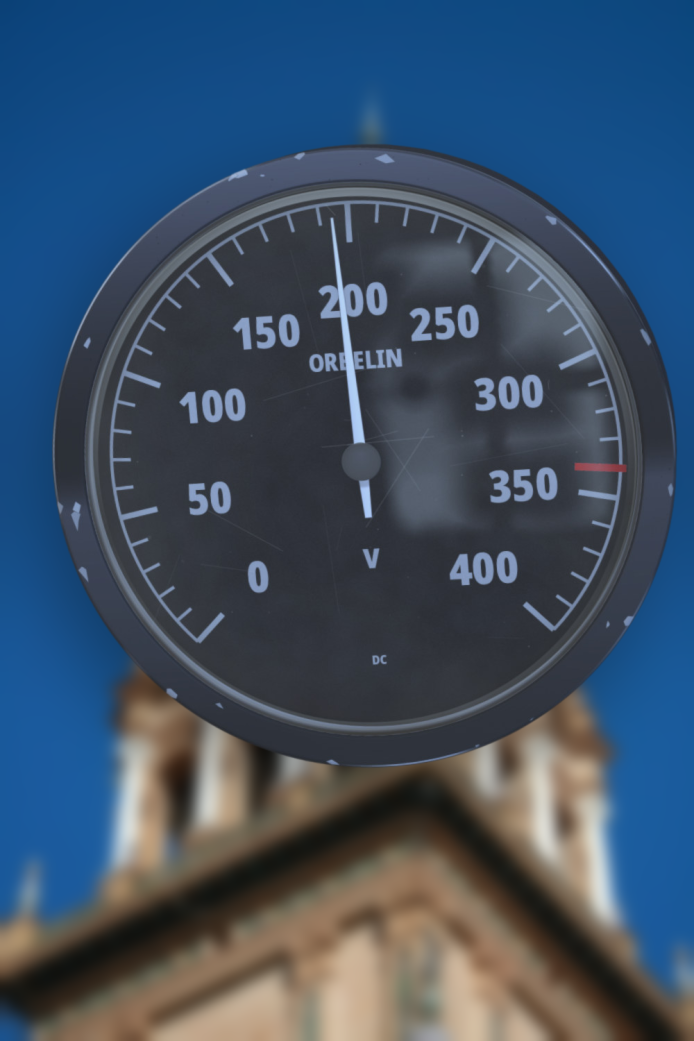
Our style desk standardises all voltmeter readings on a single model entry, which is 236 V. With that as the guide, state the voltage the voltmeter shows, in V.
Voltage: 195 V
